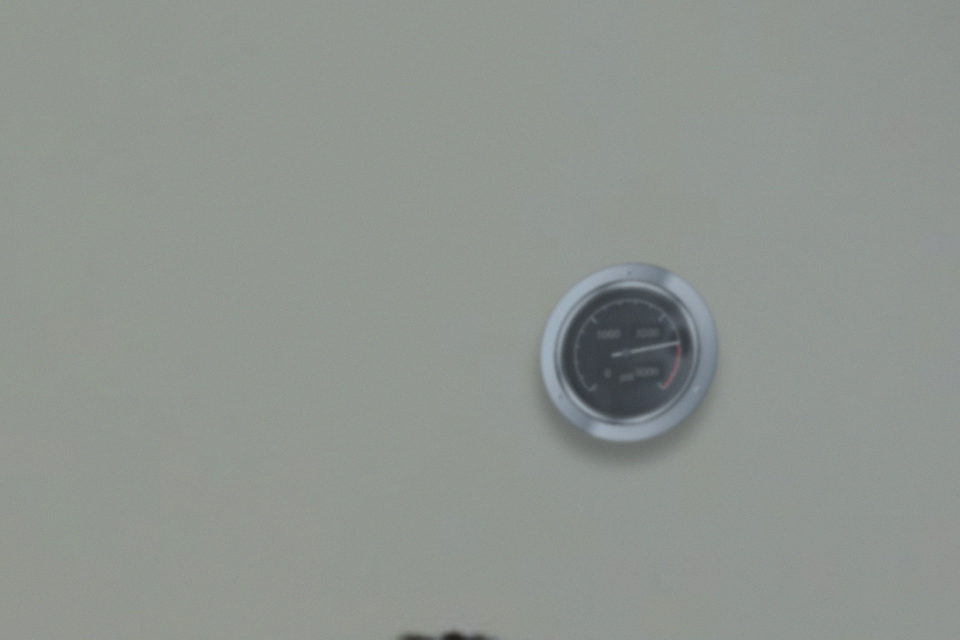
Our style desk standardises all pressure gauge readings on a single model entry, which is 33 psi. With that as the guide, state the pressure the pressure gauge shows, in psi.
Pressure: 2400 psi
